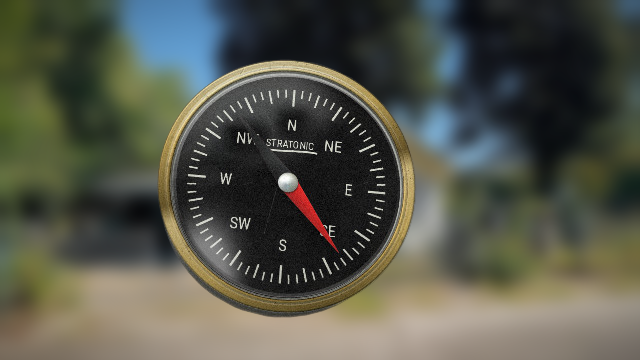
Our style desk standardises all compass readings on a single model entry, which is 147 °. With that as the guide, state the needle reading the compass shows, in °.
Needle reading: 140 °
